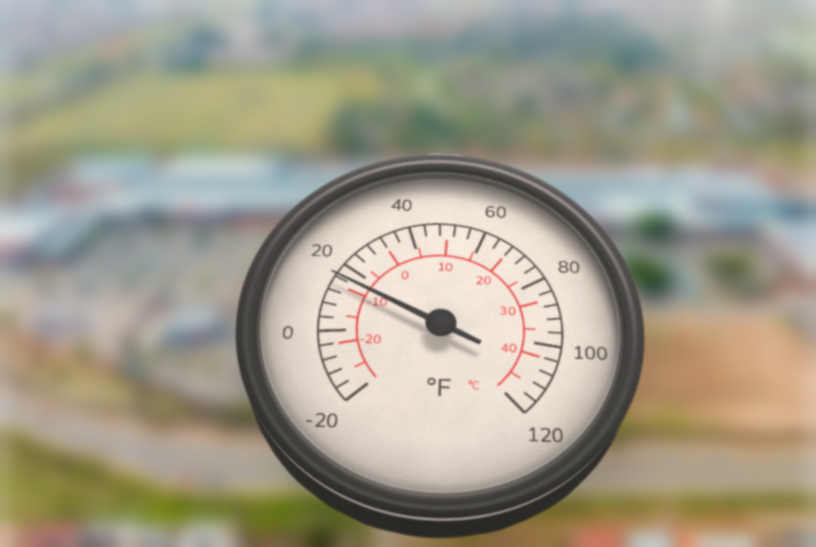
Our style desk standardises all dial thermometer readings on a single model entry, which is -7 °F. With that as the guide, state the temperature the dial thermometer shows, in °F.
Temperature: 16 °F
